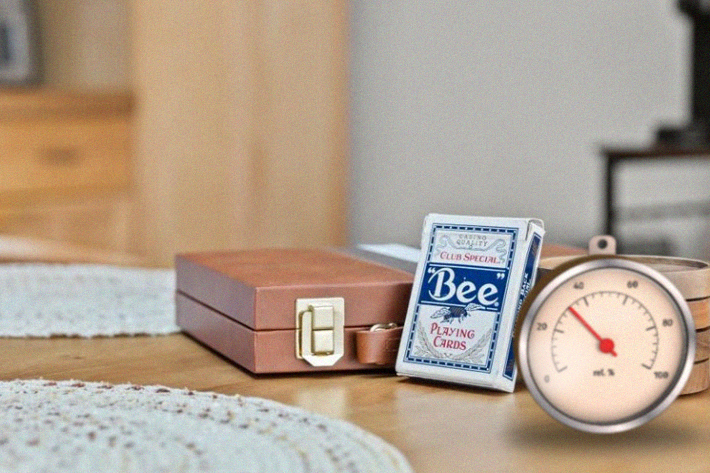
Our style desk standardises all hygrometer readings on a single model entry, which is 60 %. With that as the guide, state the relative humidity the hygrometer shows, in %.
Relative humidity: 32 %
